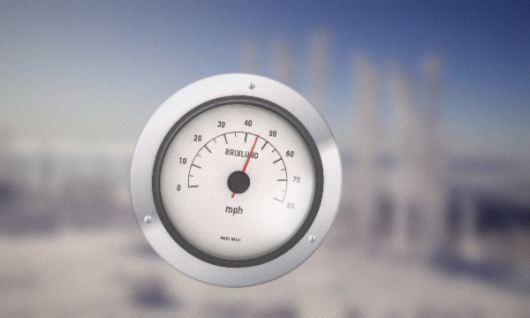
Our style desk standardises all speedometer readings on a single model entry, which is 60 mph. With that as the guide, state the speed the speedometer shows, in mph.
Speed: 45 mph
